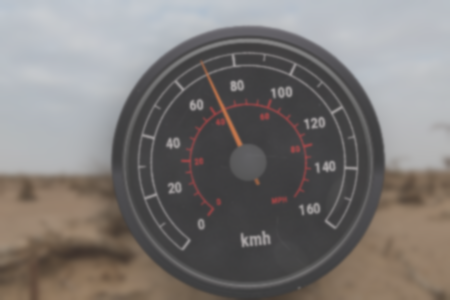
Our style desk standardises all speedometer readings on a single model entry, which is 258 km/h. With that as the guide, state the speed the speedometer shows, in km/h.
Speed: 70 km/h
